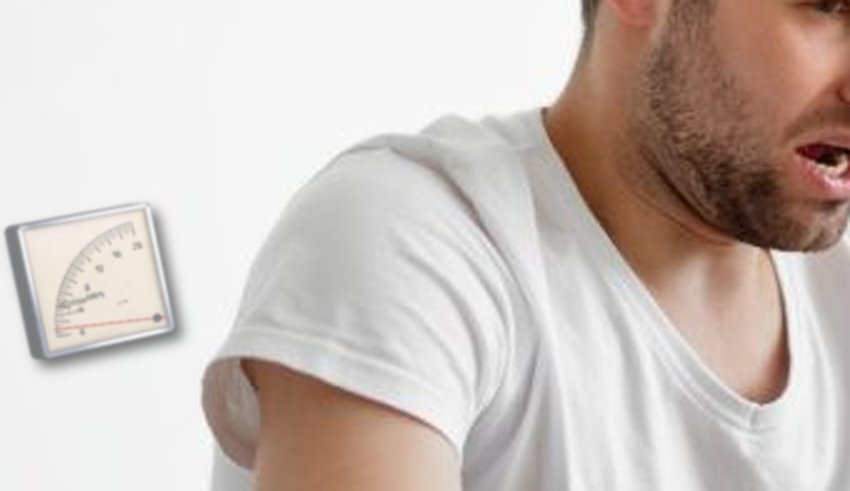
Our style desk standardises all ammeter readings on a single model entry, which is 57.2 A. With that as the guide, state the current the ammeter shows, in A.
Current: 1 A
